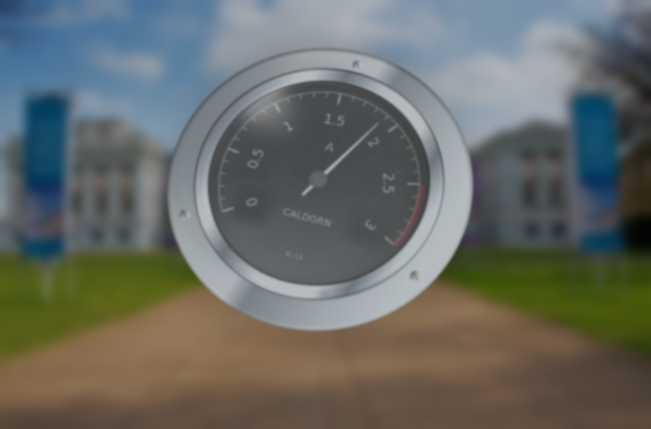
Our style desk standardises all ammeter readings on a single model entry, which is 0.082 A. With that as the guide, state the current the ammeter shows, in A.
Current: 1.9 A
